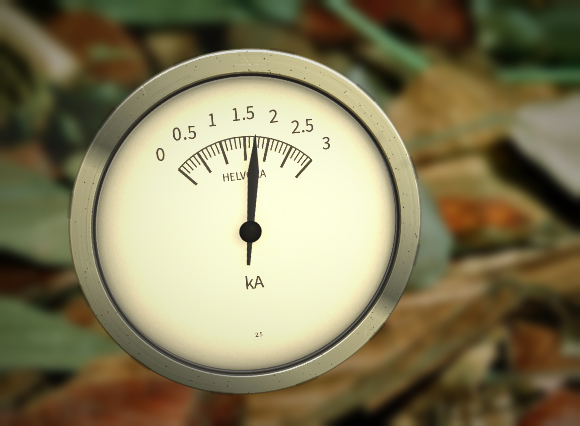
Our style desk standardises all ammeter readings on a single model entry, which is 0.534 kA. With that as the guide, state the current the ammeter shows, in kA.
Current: 1.7 kA
